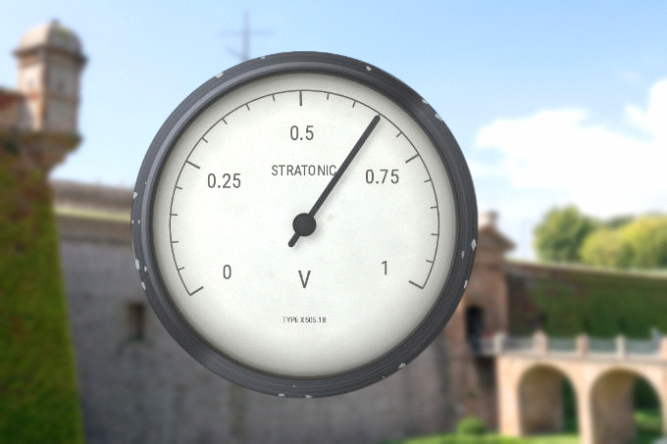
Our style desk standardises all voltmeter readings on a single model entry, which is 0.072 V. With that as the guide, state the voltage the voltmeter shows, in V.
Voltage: 0.65 V
